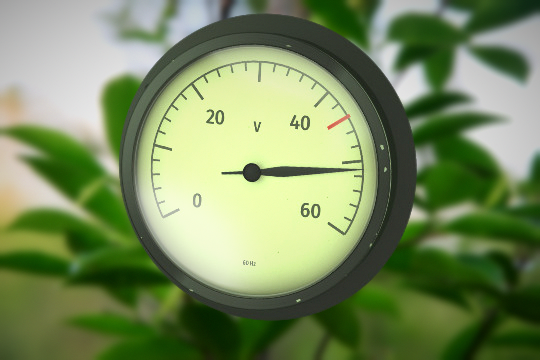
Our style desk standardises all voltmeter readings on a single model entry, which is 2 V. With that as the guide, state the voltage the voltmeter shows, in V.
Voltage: 51 V
